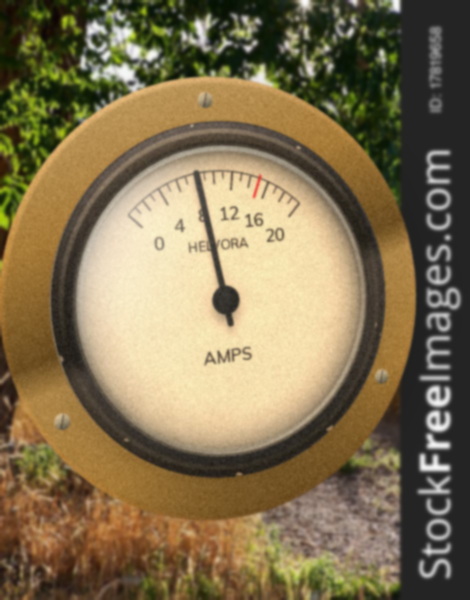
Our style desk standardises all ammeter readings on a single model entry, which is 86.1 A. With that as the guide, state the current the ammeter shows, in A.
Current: 8 A
